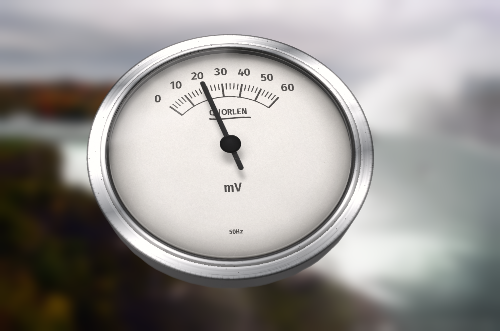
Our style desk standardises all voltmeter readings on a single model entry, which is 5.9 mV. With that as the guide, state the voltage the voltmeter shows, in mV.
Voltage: 20 mV
